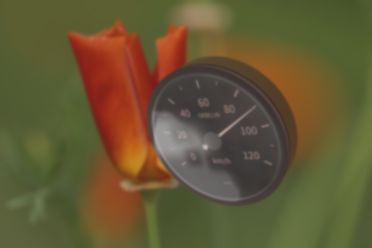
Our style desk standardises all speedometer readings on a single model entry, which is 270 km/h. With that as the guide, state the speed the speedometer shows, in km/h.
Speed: 90 km/h
